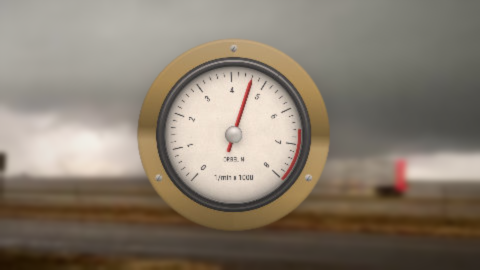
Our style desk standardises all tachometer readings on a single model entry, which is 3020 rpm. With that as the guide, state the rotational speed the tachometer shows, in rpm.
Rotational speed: 4600 rpm
